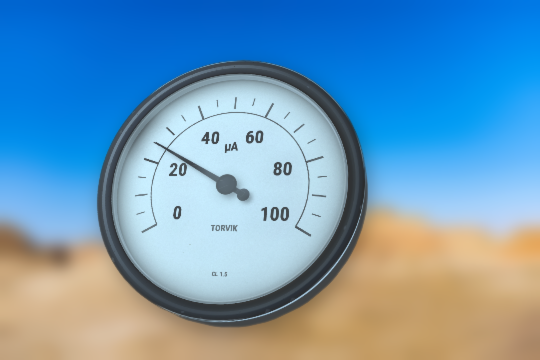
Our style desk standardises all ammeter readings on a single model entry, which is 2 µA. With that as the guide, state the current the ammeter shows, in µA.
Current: 25 µA
